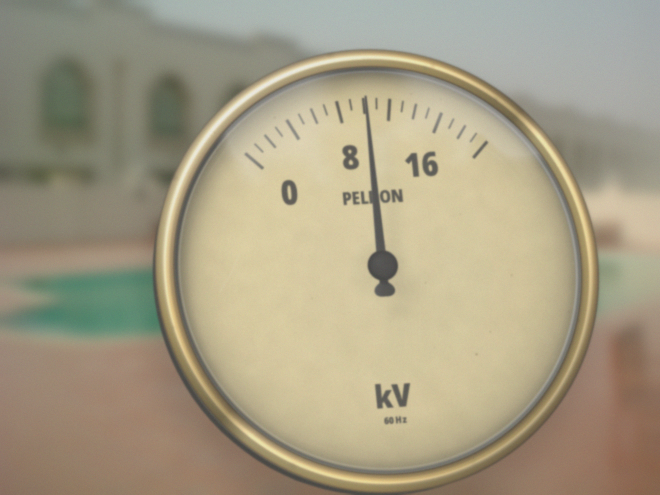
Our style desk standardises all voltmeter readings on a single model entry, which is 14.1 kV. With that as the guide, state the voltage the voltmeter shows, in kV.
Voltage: 10 kV
